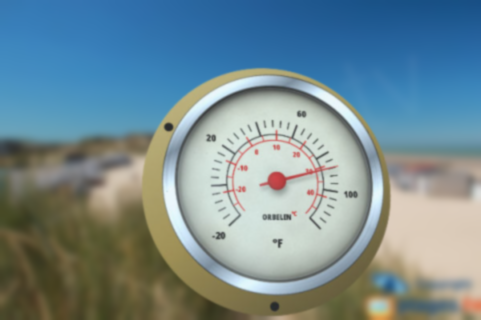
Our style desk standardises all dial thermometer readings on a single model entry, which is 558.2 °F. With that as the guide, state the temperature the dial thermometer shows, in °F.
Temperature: 88 °F
